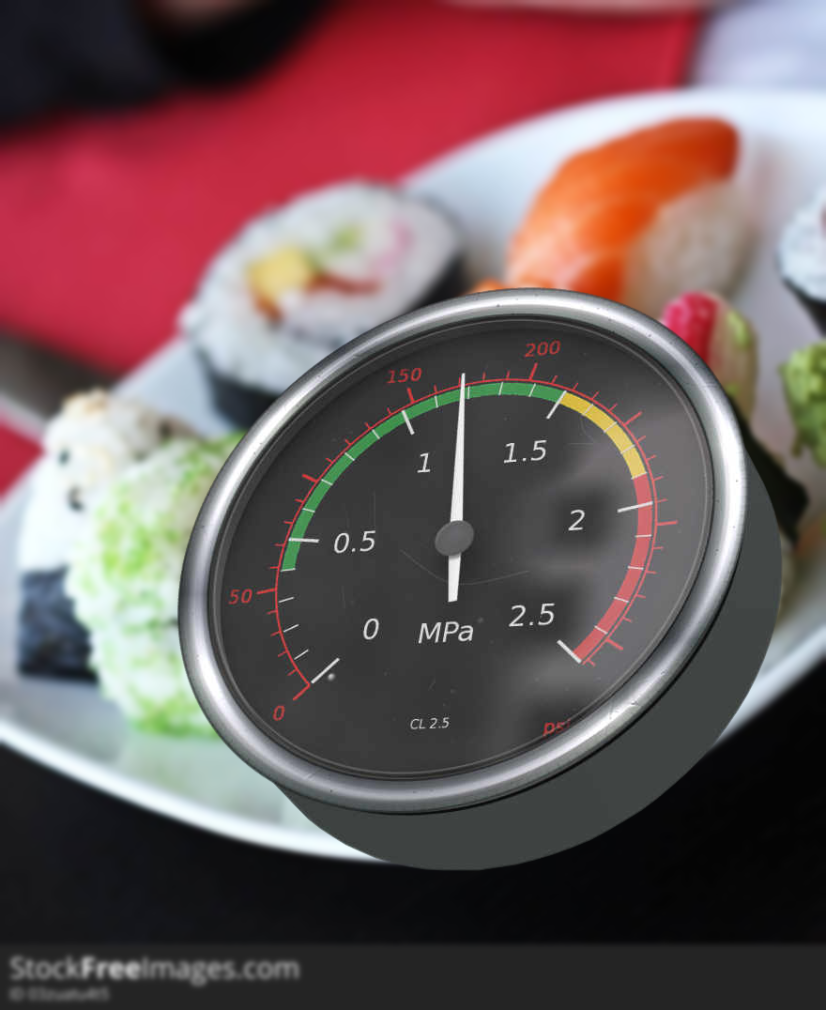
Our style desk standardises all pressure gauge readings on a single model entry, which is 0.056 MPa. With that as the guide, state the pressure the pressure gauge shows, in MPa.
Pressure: 1.2 MPa
